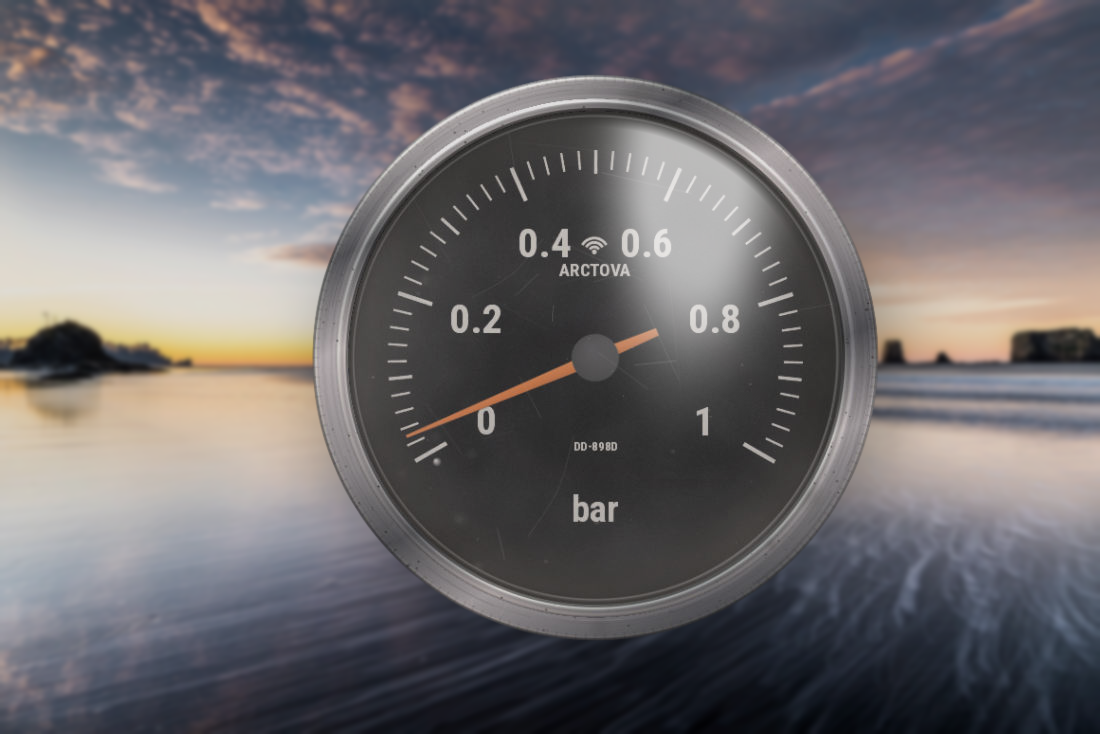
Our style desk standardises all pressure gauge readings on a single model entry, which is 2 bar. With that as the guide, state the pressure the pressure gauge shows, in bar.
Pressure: 0.03 bar
